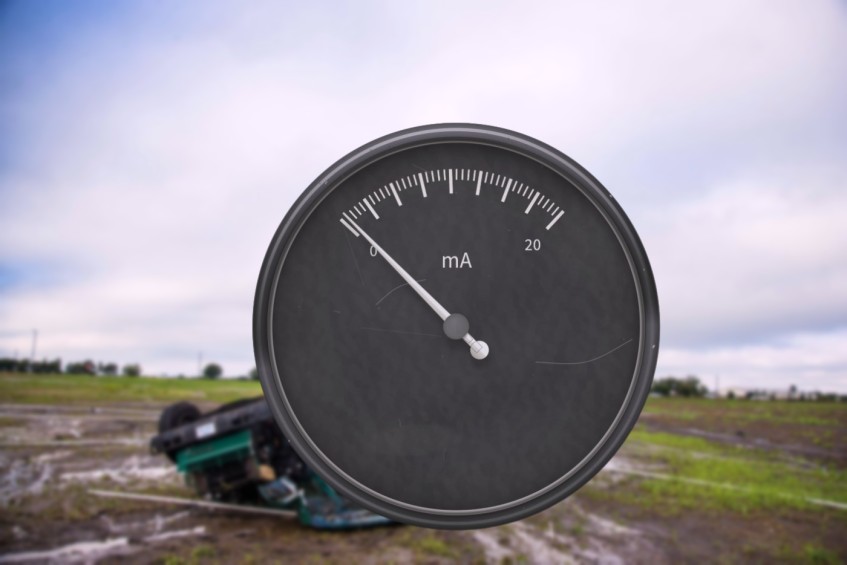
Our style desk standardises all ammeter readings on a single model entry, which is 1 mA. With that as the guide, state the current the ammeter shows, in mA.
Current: 0.5 mA
